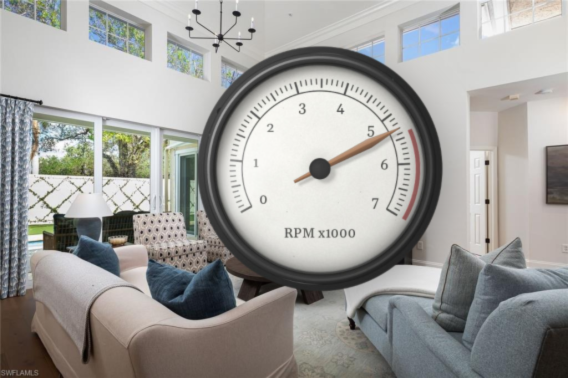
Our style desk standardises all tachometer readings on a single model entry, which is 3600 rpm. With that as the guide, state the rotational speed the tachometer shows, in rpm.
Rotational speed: 5300 rpm
